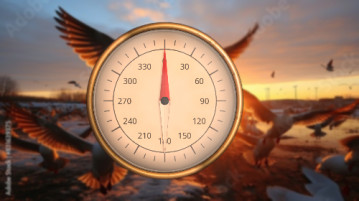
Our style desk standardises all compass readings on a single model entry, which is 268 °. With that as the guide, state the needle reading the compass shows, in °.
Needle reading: 0 °
